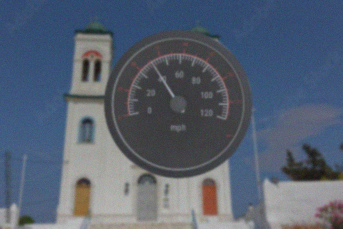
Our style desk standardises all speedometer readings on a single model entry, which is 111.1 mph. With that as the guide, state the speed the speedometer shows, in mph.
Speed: 40 mph
